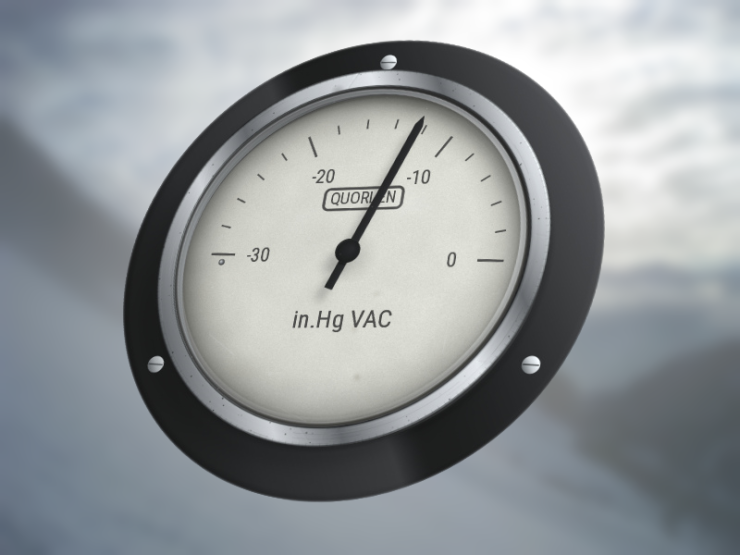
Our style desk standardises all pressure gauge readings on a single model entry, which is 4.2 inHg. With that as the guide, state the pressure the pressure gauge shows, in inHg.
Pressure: -12 inHg
